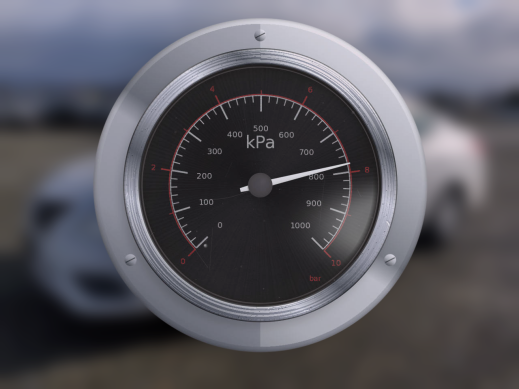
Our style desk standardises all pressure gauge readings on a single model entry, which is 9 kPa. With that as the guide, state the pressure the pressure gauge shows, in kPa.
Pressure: 780 kPa
